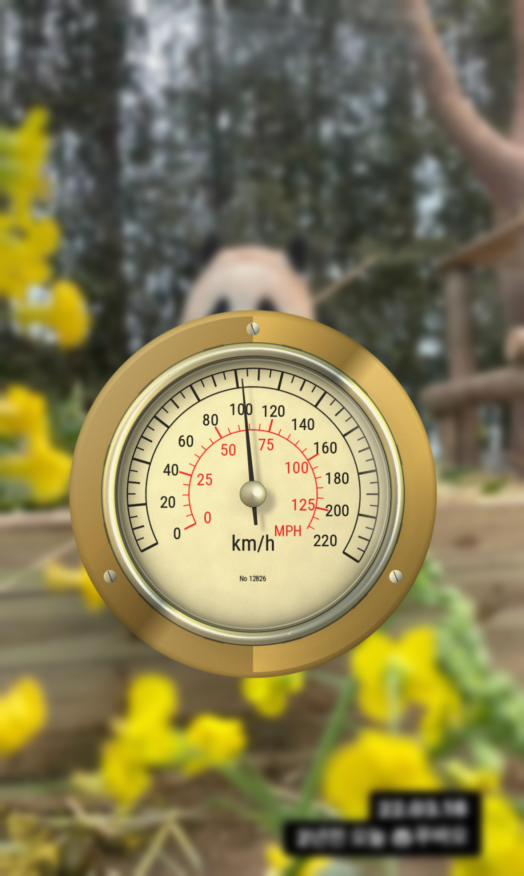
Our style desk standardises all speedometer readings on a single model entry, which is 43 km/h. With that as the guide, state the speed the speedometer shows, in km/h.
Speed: 102.5 km/h
